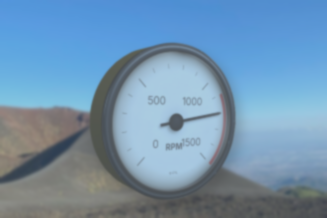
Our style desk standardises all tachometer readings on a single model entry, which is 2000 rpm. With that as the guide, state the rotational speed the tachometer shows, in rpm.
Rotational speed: 1200 rpm
